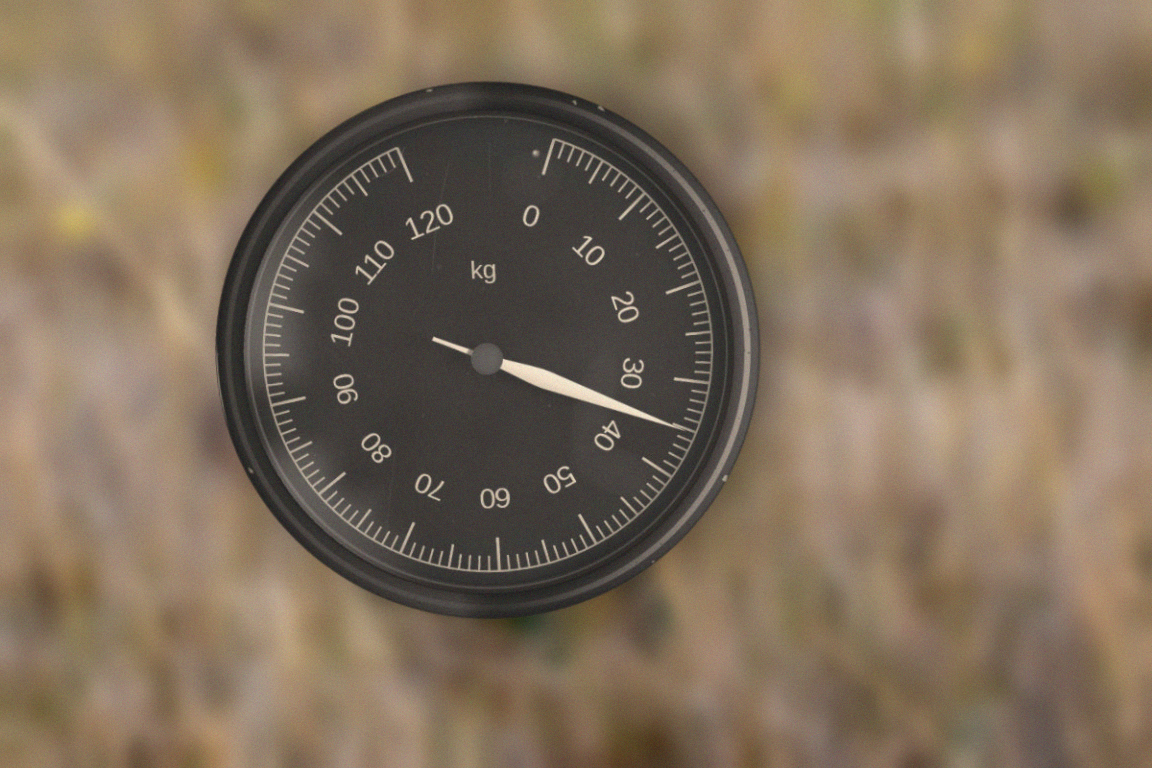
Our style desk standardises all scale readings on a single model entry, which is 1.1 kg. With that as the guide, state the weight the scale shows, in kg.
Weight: 35 kg
